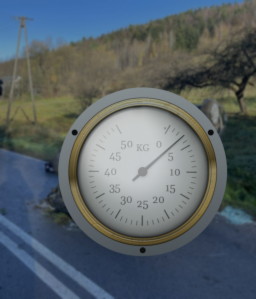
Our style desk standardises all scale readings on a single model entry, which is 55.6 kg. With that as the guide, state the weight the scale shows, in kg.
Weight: 3 kg
